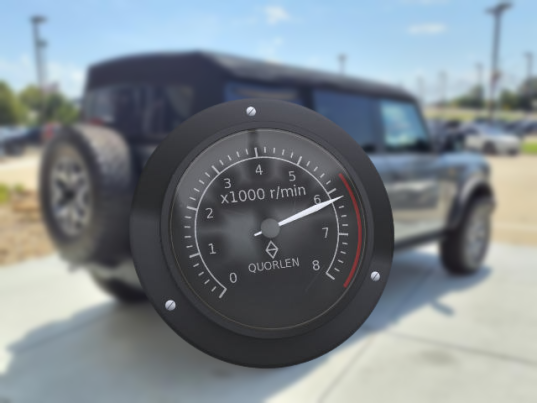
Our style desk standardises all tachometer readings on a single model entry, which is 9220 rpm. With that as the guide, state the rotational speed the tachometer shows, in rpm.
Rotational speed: 6200 rpm
